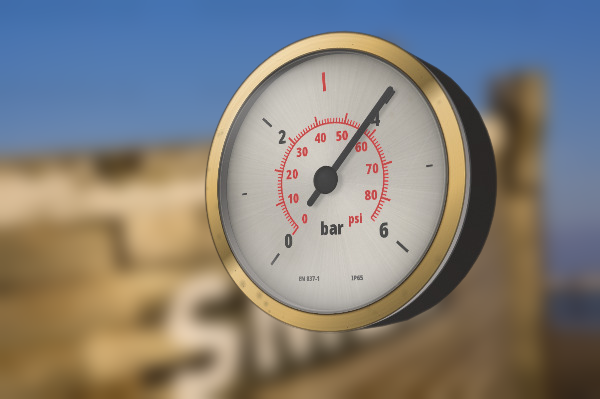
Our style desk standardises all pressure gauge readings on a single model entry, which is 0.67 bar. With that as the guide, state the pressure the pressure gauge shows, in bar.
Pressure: 4 bar
